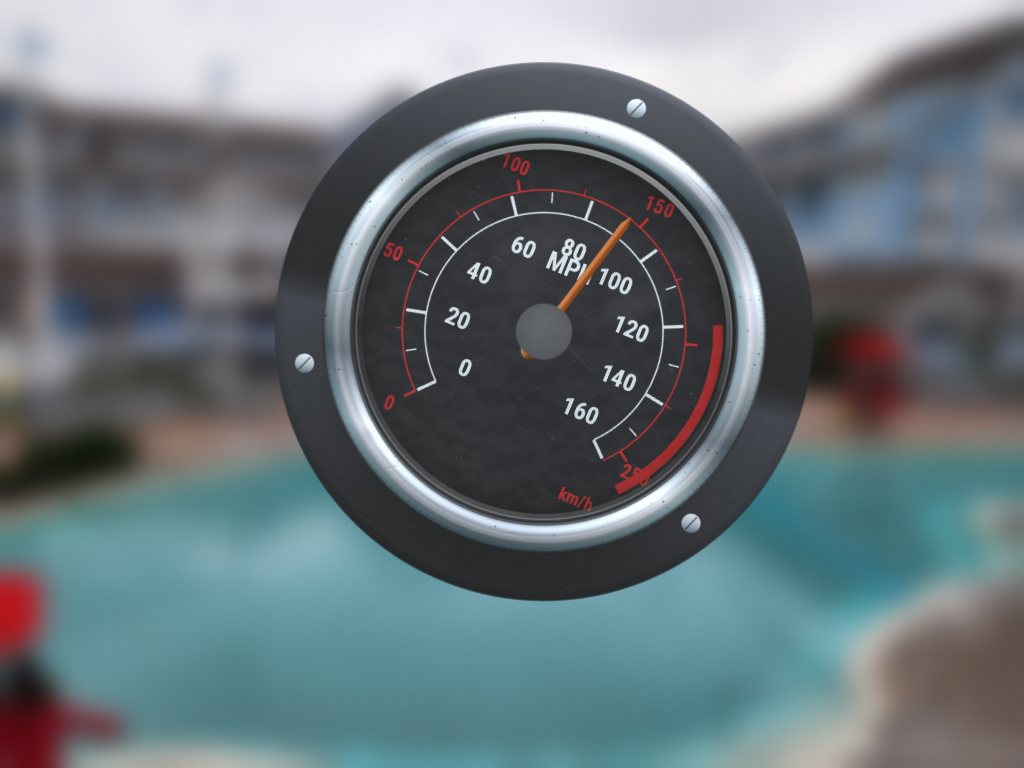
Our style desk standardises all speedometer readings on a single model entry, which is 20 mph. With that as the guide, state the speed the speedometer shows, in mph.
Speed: 90 mph
